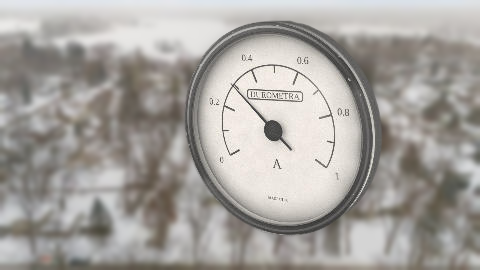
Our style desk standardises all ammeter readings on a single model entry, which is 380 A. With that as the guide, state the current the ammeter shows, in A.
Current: 0.3 A
